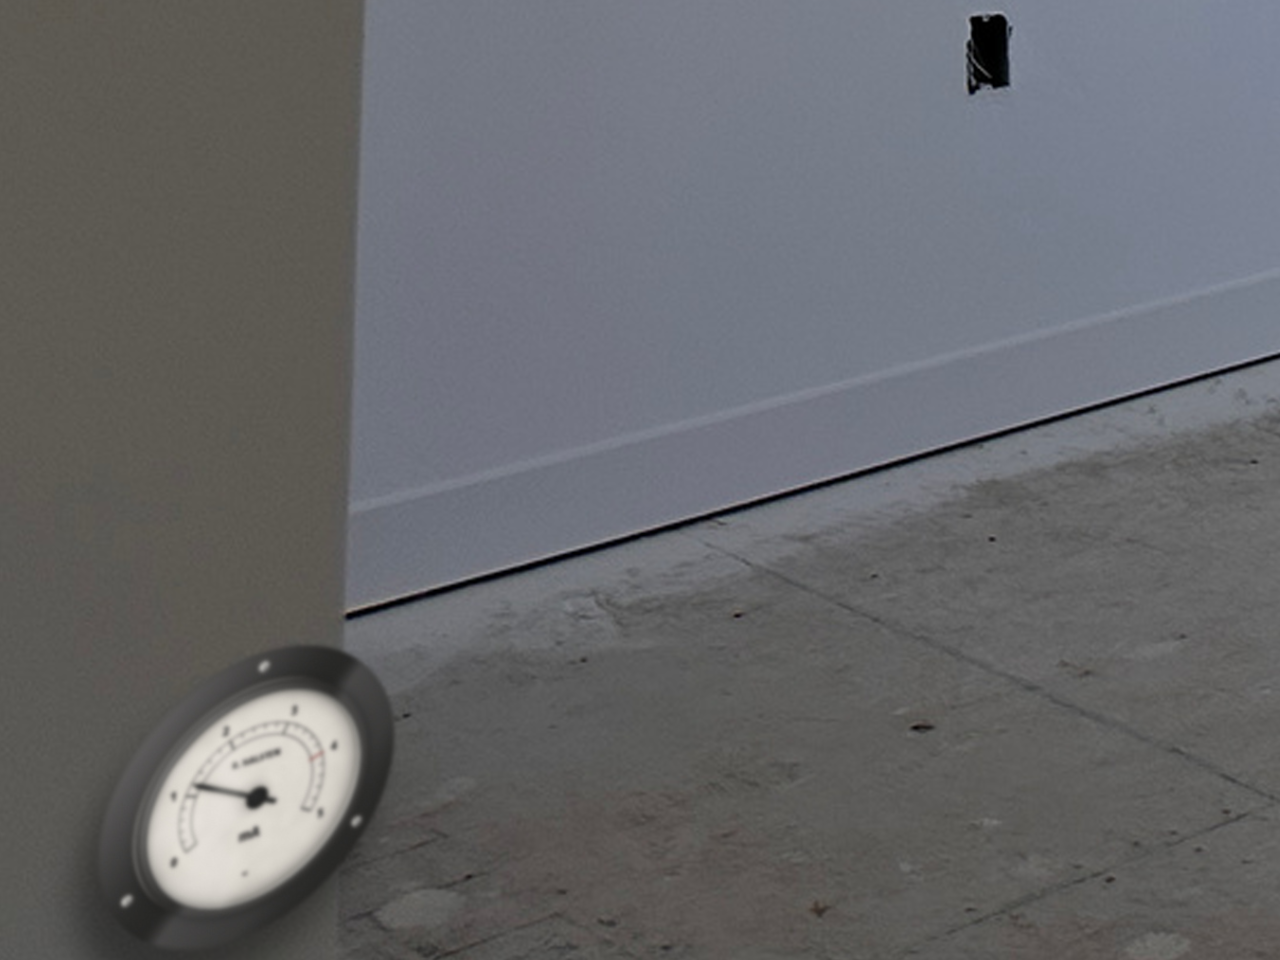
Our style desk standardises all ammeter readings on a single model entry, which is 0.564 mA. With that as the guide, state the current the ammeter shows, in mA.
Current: 1.2 mA
